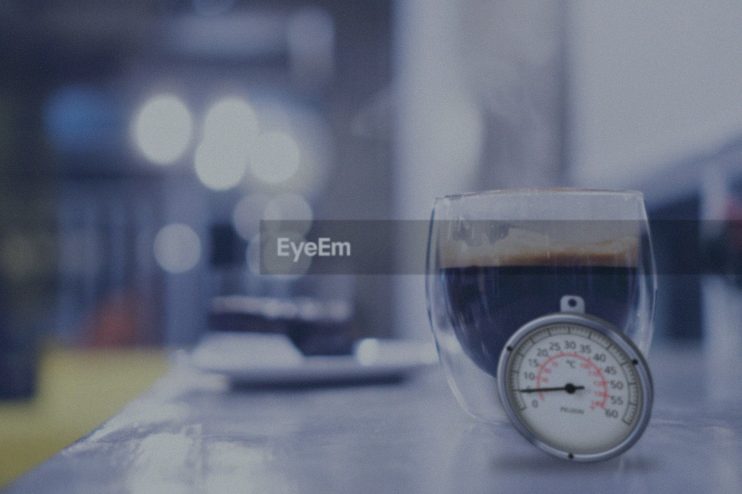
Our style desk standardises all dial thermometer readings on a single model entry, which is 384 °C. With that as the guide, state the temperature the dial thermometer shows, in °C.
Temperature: 5 °C
